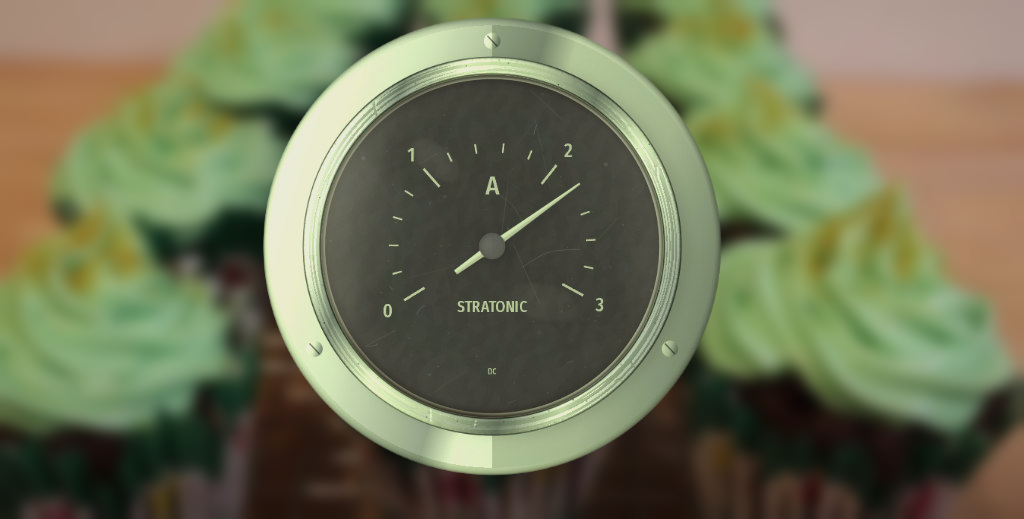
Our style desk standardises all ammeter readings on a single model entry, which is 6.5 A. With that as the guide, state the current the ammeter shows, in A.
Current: 2.2 A
